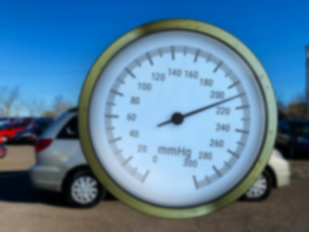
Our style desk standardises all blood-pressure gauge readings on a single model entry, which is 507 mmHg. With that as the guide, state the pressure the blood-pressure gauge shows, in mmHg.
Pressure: 210 mmHg
